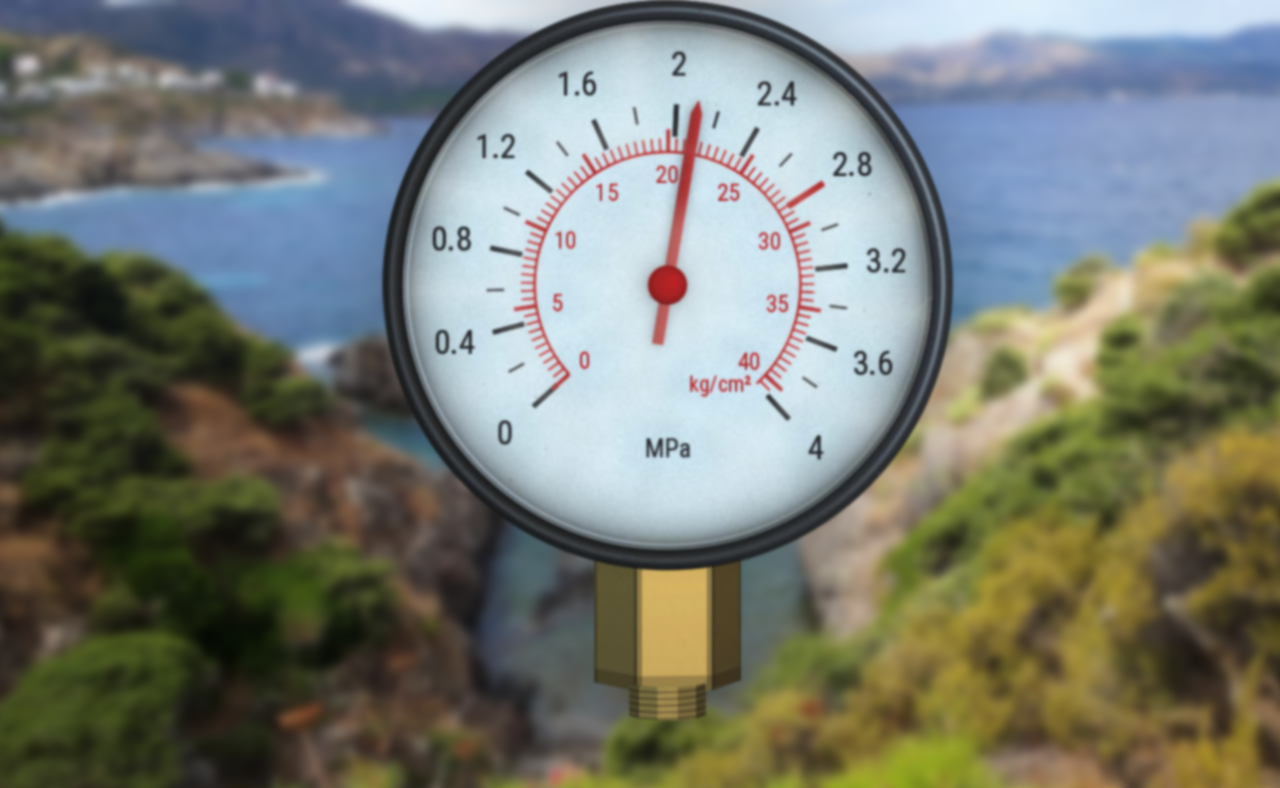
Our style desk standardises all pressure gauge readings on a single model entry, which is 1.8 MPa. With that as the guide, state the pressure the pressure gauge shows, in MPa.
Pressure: 2.1 MPa
